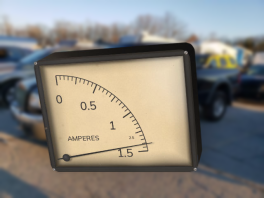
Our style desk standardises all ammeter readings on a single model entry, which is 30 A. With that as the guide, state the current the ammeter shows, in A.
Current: 1.4 A
